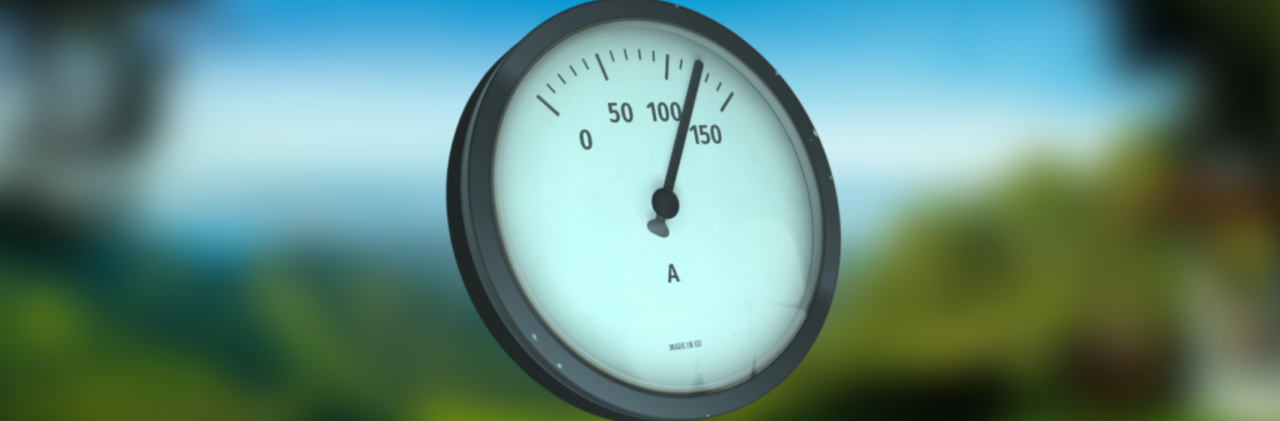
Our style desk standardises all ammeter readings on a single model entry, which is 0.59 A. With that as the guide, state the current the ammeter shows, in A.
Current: 120 A
